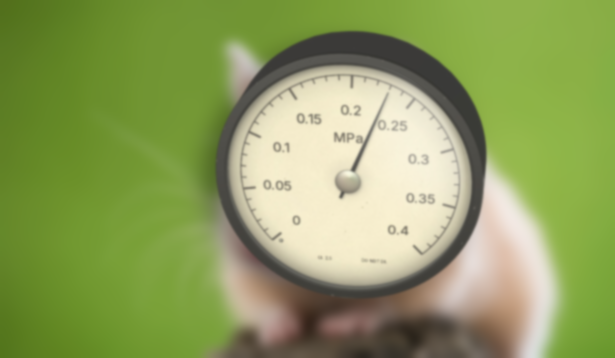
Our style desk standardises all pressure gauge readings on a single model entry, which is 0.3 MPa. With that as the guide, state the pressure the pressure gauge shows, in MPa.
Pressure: 0.23 MPa
